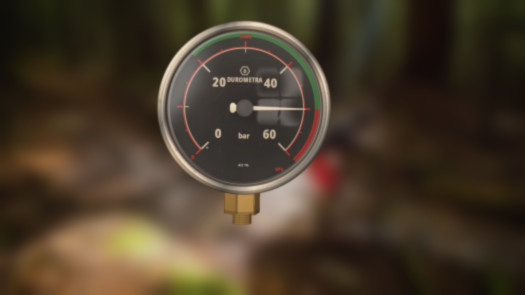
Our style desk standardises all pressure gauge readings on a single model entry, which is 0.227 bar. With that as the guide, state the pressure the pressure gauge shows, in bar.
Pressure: 50 bar
